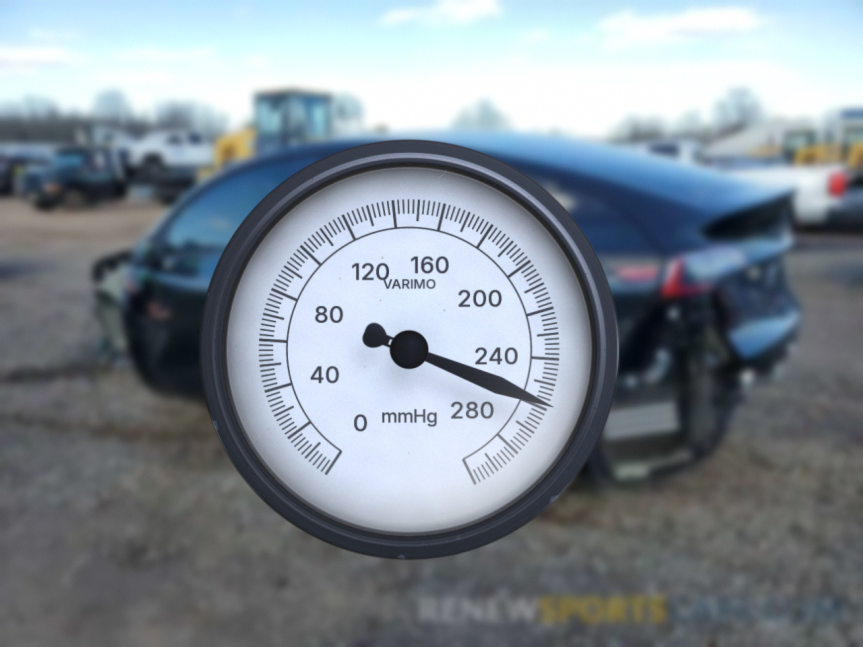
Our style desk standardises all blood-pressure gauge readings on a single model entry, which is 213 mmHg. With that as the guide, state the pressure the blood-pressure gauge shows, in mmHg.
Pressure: 258 mmHg
